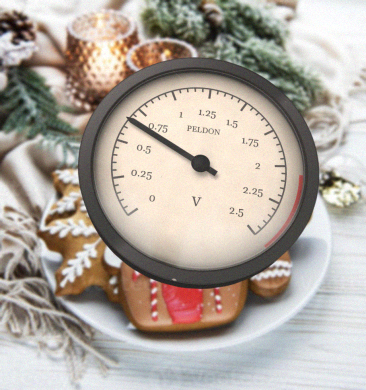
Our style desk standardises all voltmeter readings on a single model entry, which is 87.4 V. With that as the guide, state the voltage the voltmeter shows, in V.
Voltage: 0.65 V
